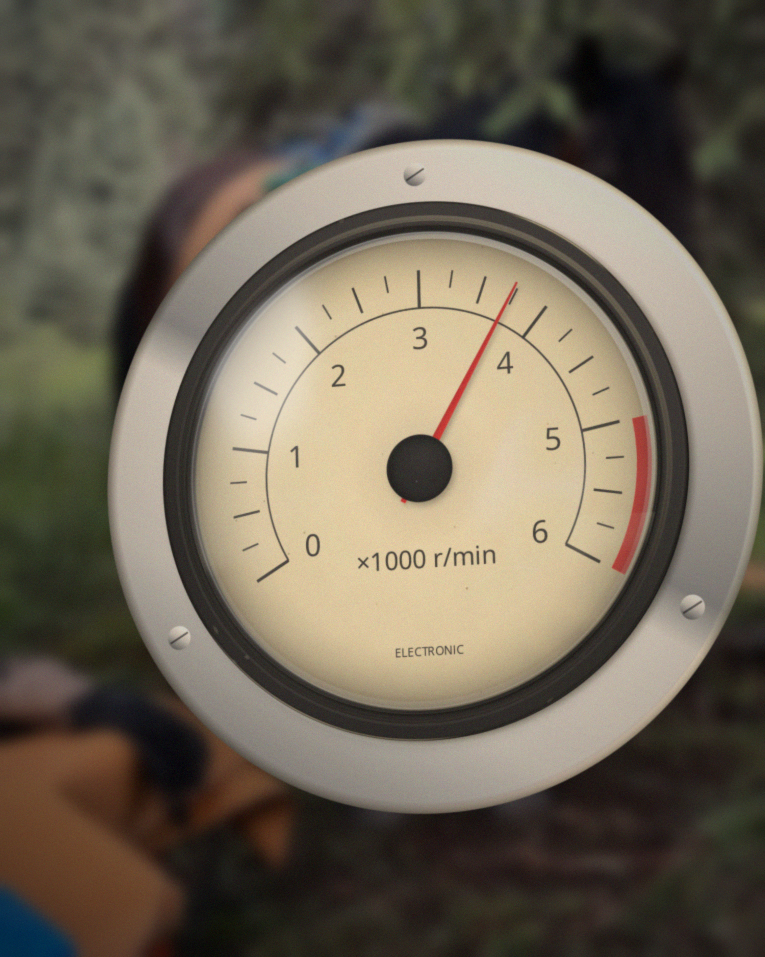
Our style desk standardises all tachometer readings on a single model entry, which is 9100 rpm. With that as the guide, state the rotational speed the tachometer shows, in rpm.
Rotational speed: 3750 rpm
